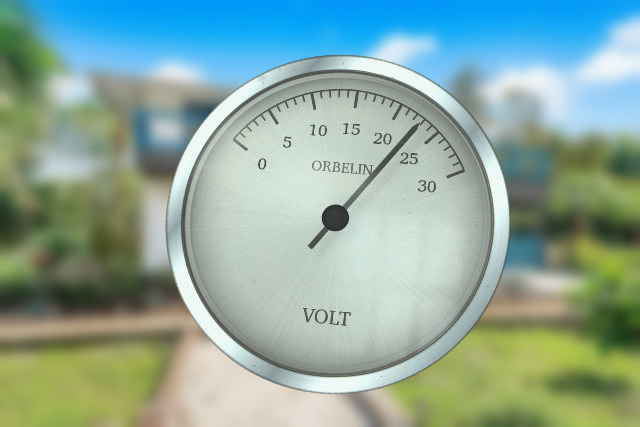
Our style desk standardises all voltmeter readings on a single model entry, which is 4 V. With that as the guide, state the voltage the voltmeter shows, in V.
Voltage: 23 V
